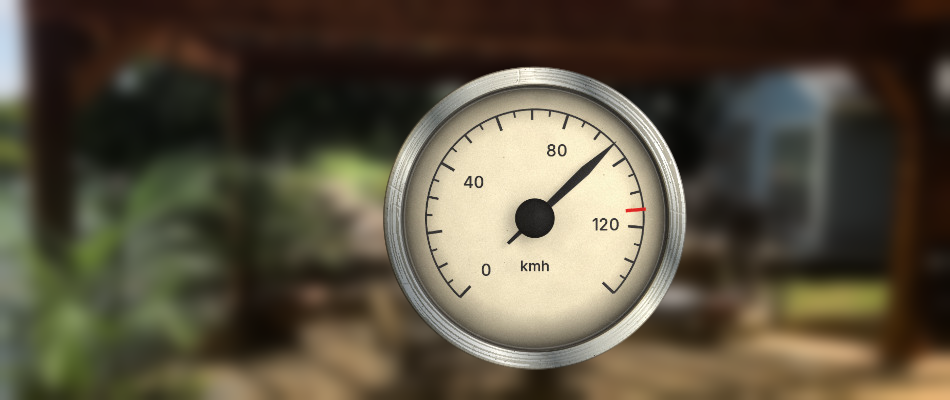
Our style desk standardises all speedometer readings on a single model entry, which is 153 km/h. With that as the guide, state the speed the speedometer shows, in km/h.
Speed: 95 km/h
